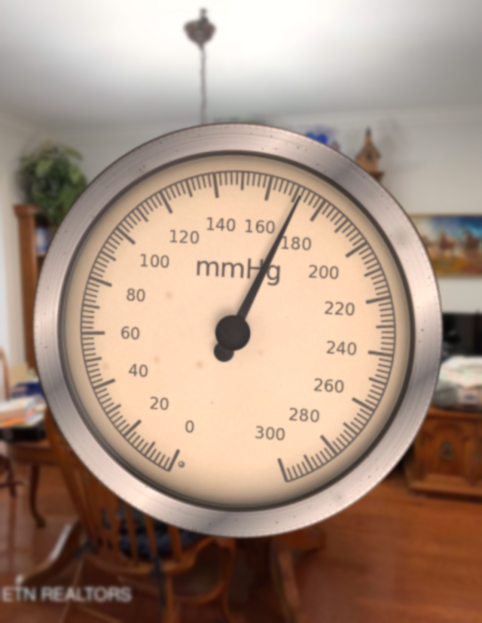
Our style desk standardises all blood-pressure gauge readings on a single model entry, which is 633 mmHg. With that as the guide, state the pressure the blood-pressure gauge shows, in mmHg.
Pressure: 172 mmHg
